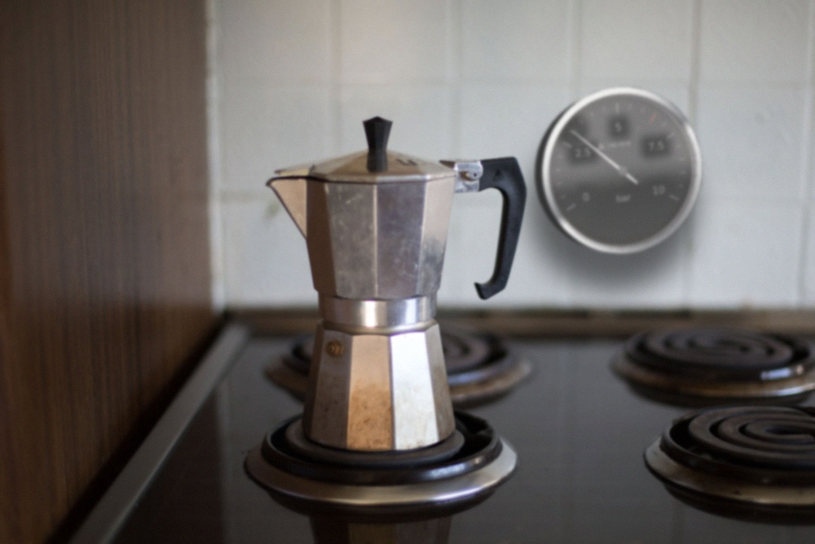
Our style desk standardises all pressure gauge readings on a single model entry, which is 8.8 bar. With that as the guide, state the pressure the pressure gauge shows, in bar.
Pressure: 3 bar
